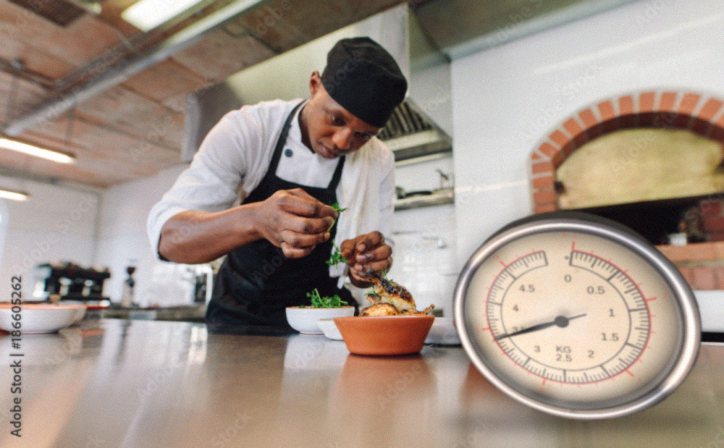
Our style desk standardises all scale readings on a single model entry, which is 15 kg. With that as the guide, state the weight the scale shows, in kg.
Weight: 3.5 kg
